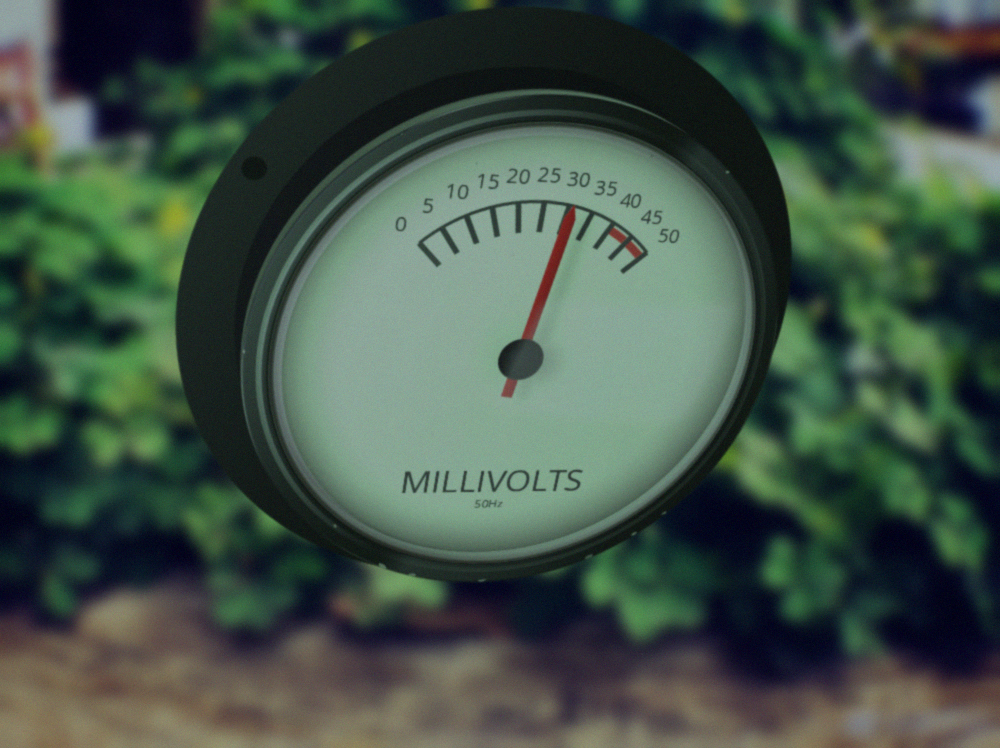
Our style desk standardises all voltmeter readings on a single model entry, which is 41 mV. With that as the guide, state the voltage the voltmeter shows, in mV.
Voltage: 30 mV
